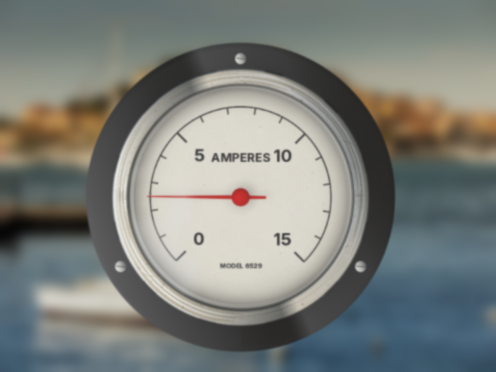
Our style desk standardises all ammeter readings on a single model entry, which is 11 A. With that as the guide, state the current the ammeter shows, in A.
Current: 2.5 A
